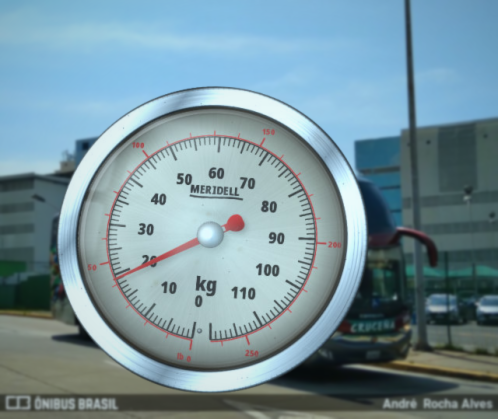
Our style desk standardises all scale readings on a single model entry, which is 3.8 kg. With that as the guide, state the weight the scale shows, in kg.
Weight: 19 kg
